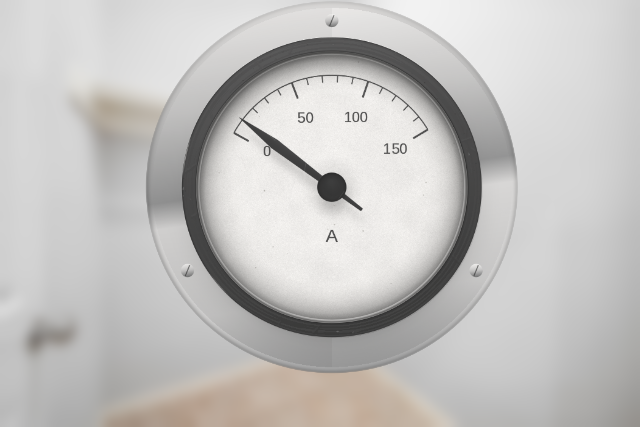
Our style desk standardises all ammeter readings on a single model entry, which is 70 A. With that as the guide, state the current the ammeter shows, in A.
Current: 10 A
